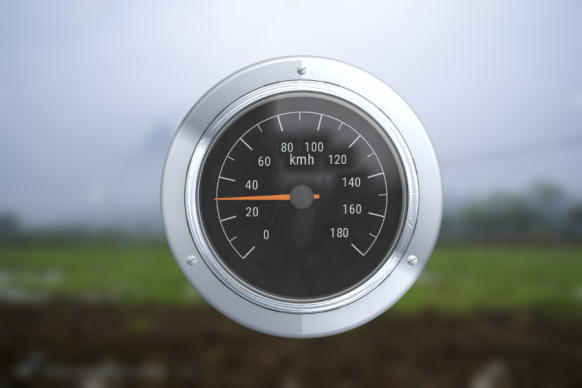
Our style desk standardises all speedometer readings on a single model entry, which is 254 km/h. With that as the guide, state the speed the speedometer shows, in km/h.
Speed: 30 km/h
